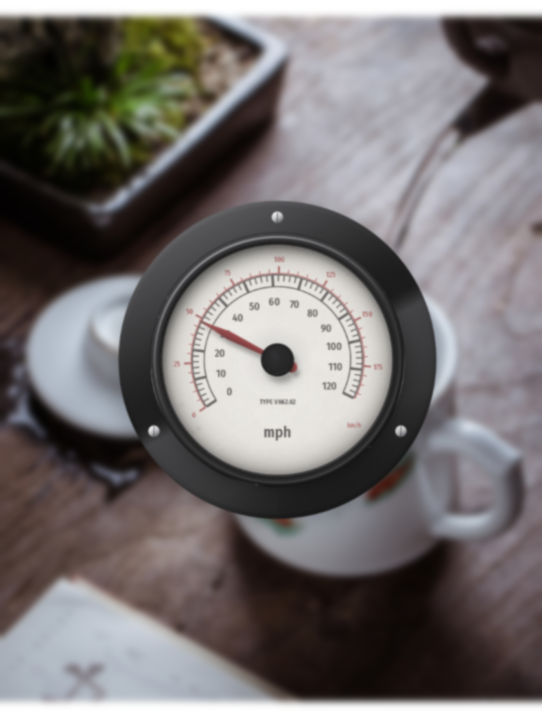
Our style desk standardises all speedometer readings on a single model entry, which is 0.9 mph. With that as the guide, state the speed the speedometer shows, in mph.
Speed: 30 mph
